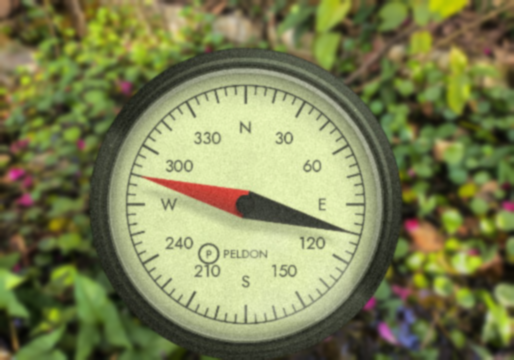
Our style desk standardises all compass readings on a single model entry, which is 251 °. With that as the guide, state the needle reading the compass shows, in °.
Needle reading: 285 °
